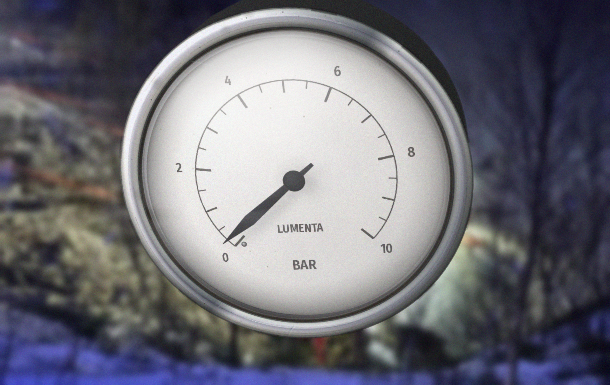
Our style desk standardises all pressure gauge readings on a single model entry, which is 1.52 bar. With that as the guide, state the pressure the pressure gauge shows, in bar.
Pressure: 0.25 bar
